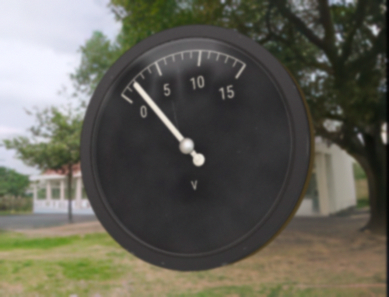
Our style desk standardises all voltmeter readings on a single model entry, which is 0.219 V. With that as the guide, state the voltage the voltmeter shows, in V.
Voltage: 2 V
